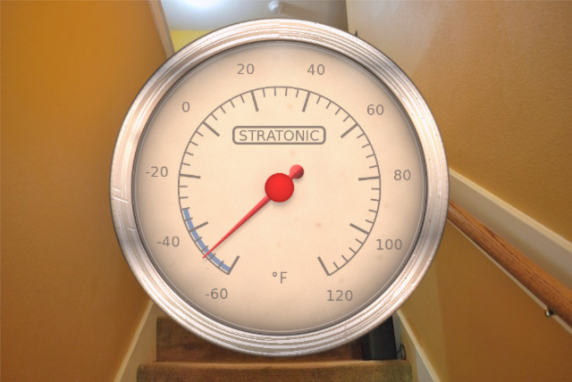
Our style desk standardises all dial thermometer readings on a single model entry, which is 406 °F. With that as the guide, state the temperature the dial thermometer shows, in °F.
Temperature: -50 °F
